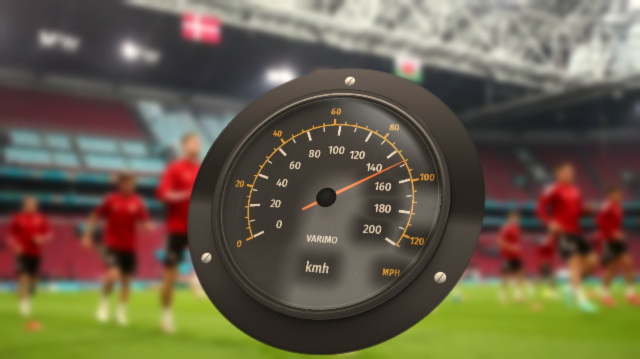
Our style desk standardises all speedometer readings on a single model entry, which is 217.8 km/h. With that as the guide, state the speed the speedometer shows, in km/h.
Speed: 150 km/h
